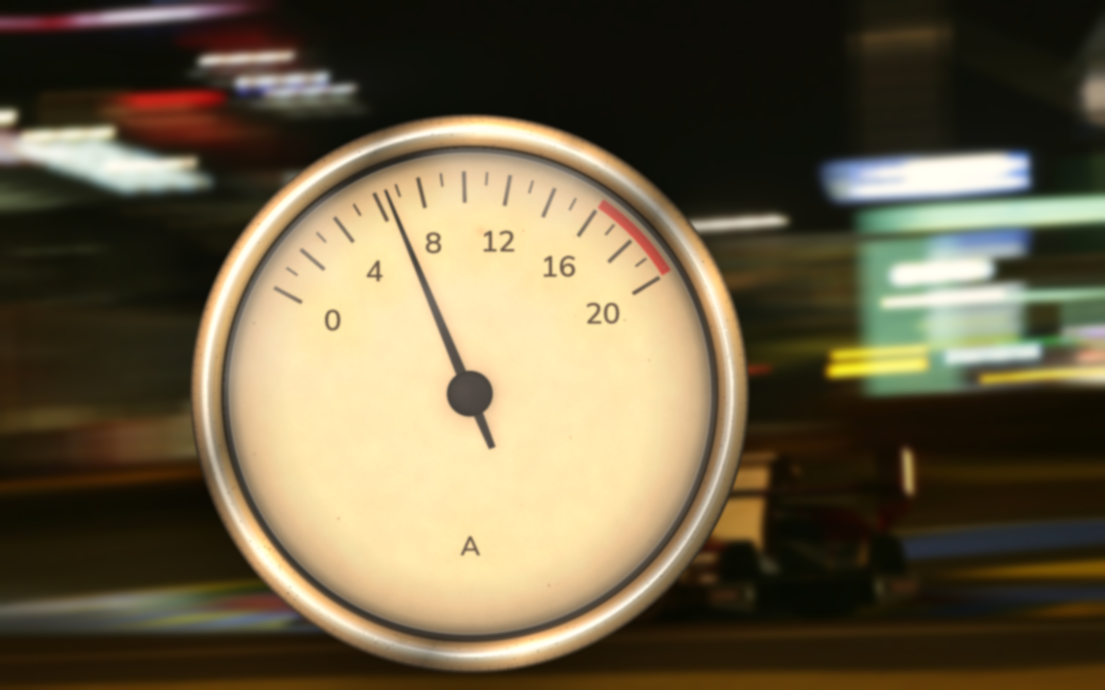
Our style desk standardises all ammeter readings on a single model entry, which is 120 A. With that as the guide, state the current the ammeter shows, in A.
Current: 6.5 A
